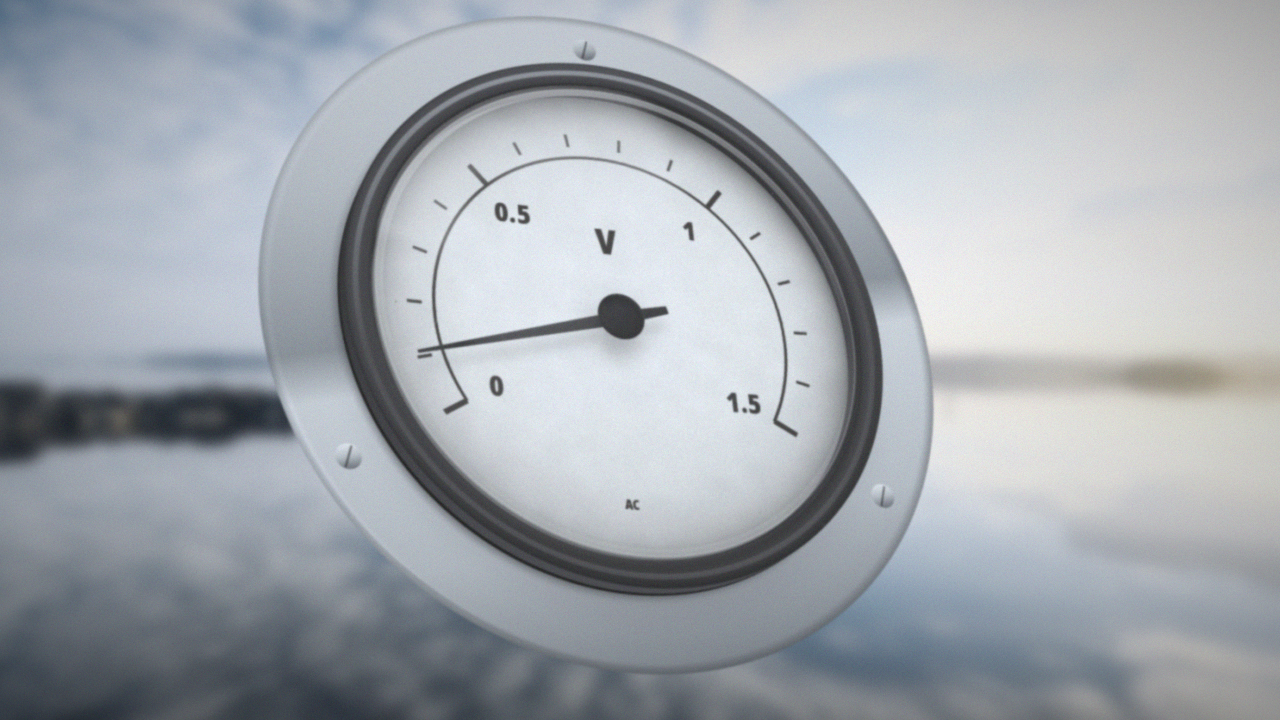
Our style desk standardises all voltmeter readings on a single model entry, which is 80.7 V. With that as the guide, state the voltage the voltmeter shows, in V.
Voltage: 0.1 V
